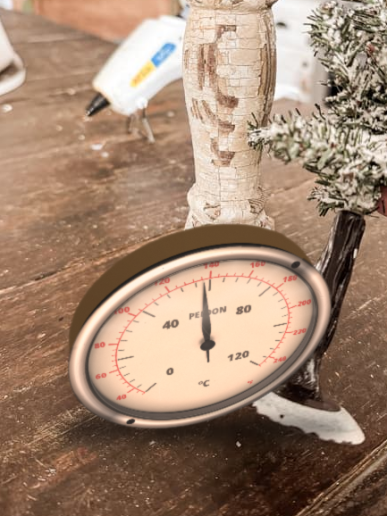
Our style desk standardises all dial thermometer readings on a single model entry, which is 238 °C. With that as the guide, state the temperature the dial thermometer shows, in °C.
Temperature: 58 °C
